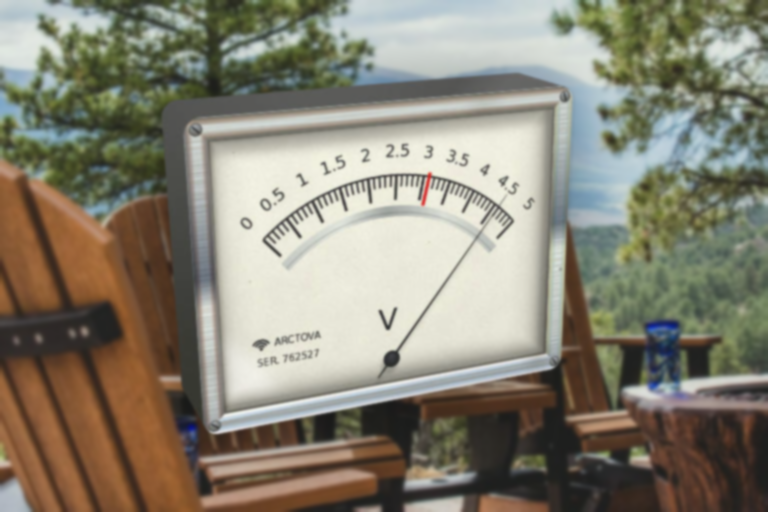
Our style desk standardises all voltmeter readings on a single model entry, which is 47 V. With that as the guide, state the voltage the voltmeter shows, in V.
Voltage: 4.5 V
